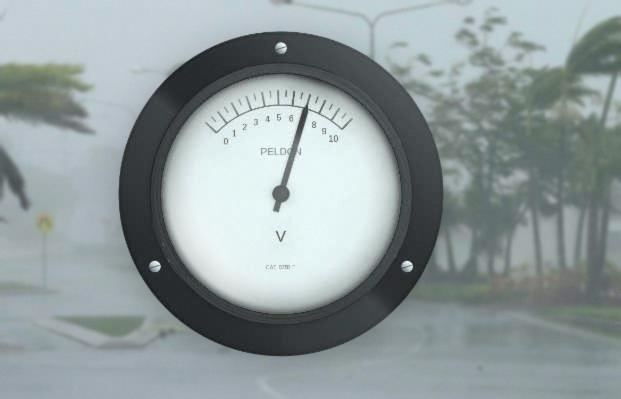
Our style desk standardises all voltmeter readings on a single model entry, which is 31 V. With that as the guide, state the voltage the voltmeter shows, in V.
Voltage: 7 V
